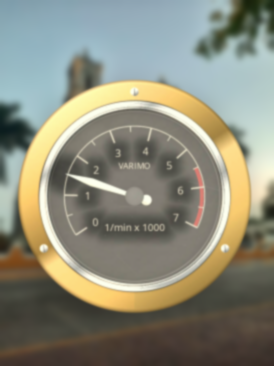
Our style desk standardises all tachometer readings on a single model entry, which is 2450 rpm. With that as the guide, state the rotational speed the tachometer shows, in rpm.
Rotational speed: 1500 rpm
